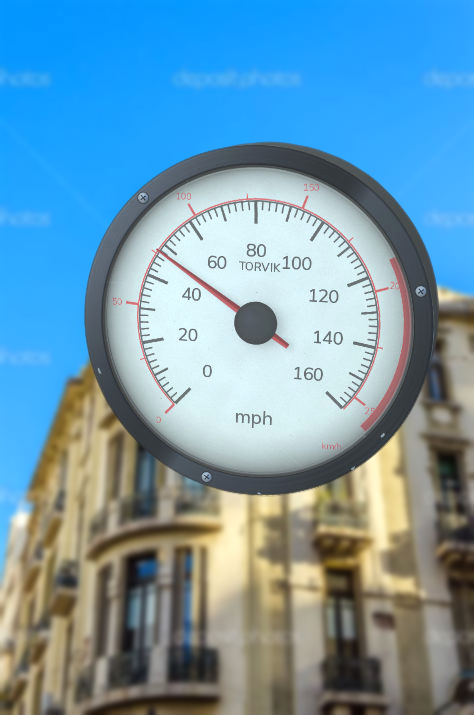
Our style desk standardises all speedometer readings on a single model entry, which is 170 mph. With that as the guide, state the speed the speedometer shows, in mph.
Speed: 48 mph
